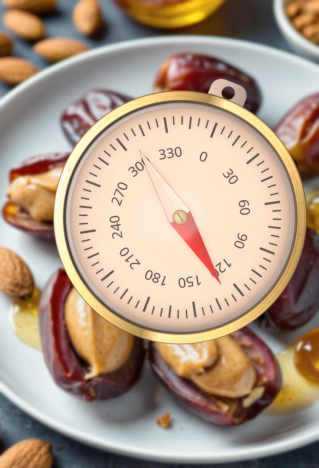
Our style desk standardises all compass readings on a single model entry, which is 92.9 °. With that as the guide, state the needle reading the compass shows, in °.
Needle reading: 127.5 °
